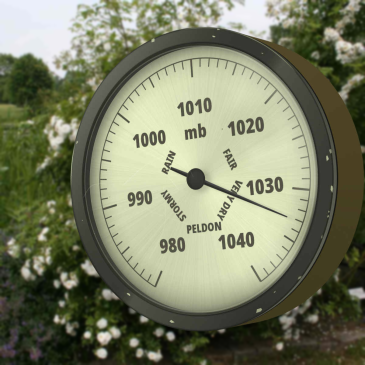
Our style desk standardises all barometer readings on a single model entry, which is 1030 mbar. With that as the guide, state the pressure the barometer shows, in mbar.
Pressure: 1033 mbar
